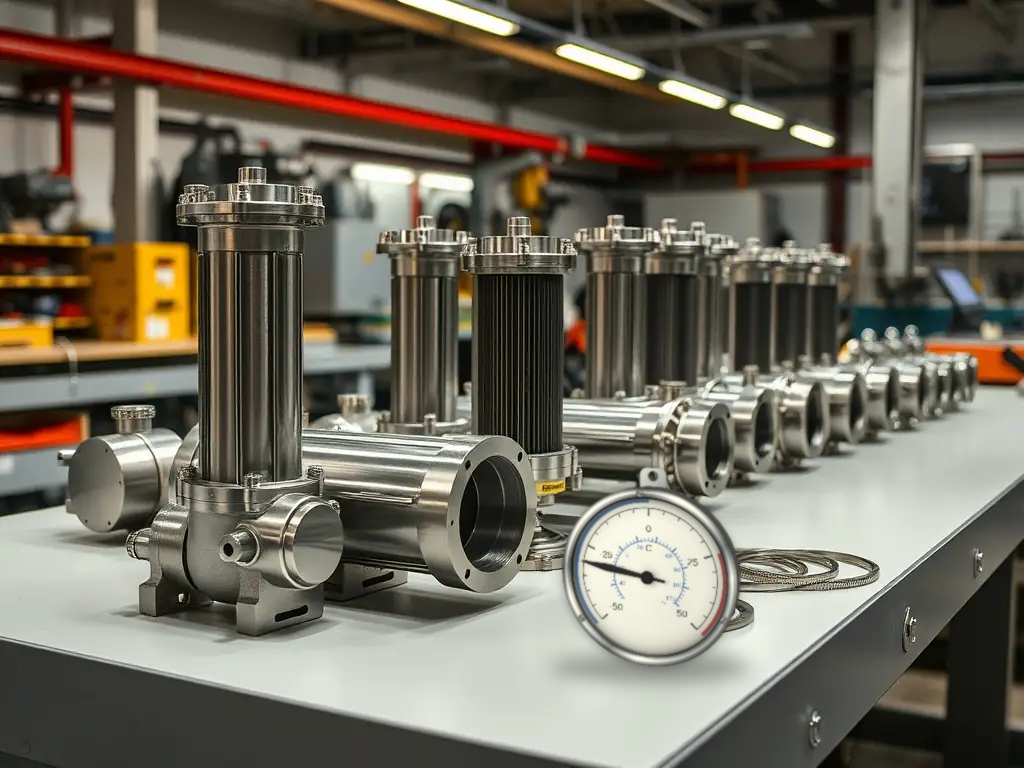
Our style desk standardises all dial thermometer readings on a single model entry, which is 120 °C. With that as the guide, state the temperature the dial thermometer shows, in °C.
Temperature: -30 °C
